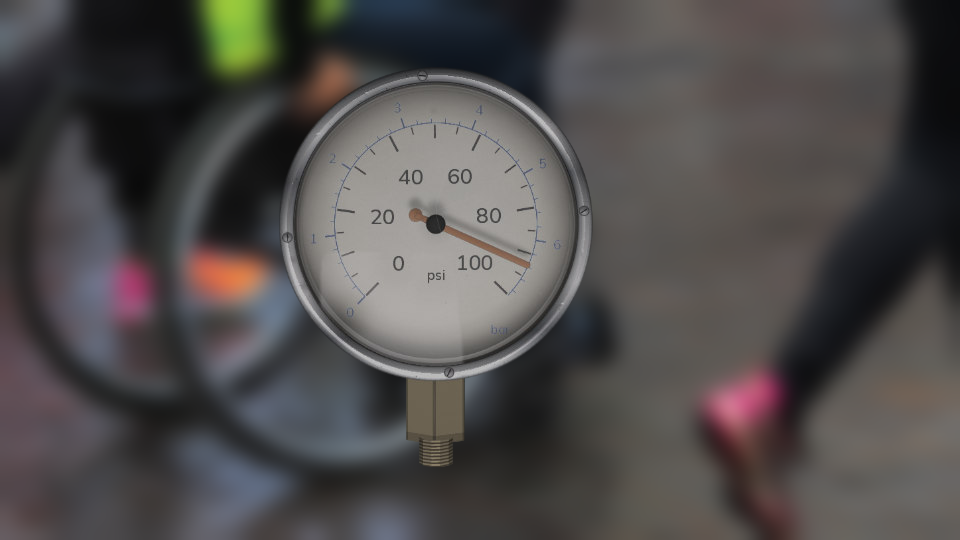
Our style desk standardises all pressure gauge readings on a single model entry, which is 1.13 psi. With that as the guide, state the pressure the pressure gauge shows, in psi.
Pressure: 92.5 psi
